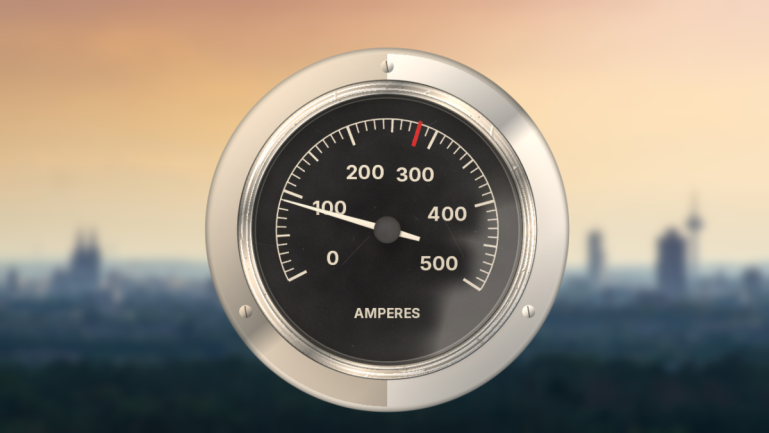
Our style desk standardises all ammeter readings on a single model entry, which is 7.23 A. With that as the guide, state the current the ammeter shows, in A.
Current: 90 A
